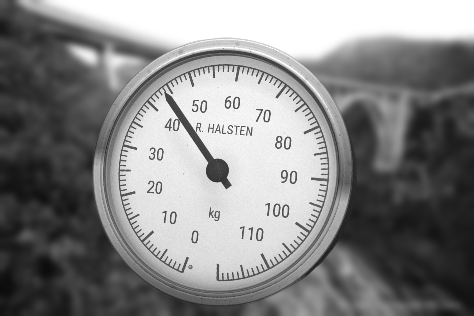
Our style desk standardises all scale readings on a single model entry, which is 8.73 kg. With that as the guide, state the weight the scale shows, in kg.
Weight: 44 kg
